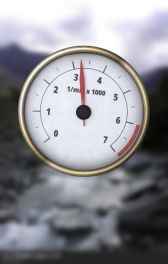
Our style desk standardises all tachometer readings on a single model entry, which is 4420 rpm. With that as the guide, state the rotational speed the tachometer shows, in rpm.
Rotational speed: 3250 rpm
